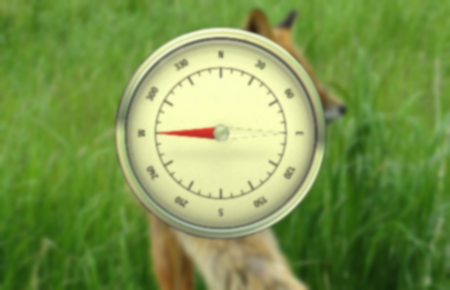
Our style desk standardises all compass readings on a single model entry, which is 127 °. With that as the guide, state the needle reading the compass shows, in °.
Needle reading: 270 °
